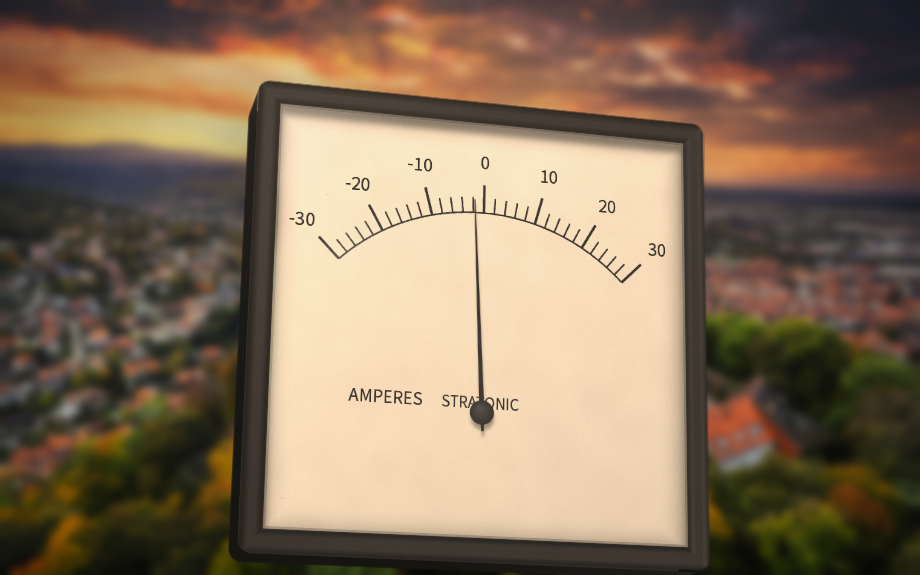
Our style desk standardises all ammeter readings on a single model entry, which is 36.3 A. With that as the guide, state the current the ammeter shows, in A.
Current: -2 A
